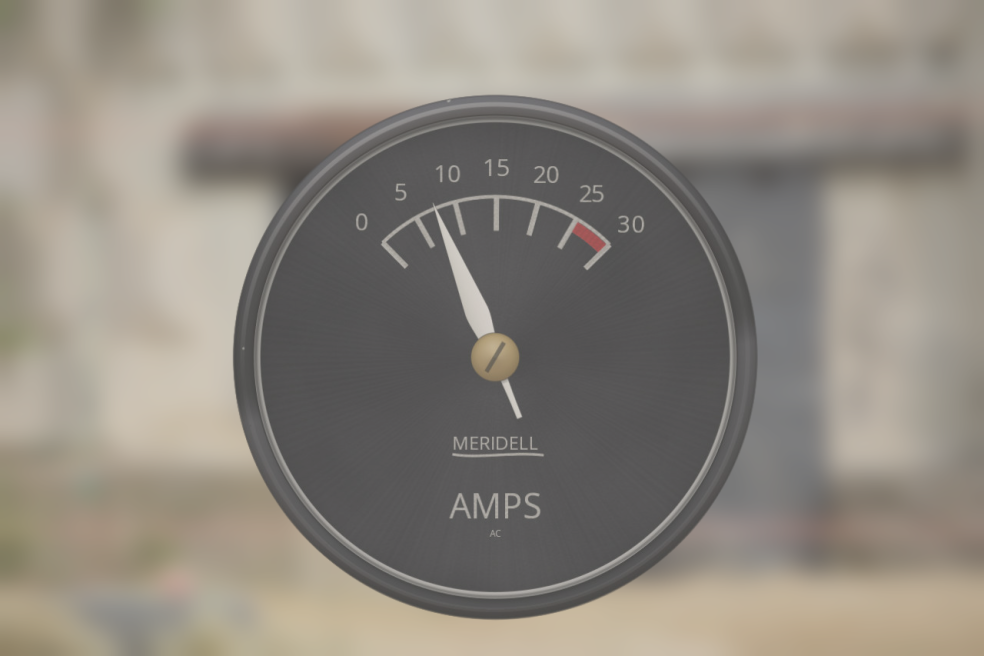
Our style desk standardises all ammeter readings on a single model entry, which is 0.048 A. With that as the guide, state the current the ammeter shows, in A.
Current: 7.5 A
